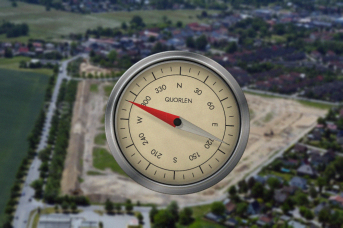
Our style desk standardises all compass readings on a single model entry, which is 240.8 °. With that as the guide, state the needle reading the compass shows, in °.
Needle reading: 290 °
